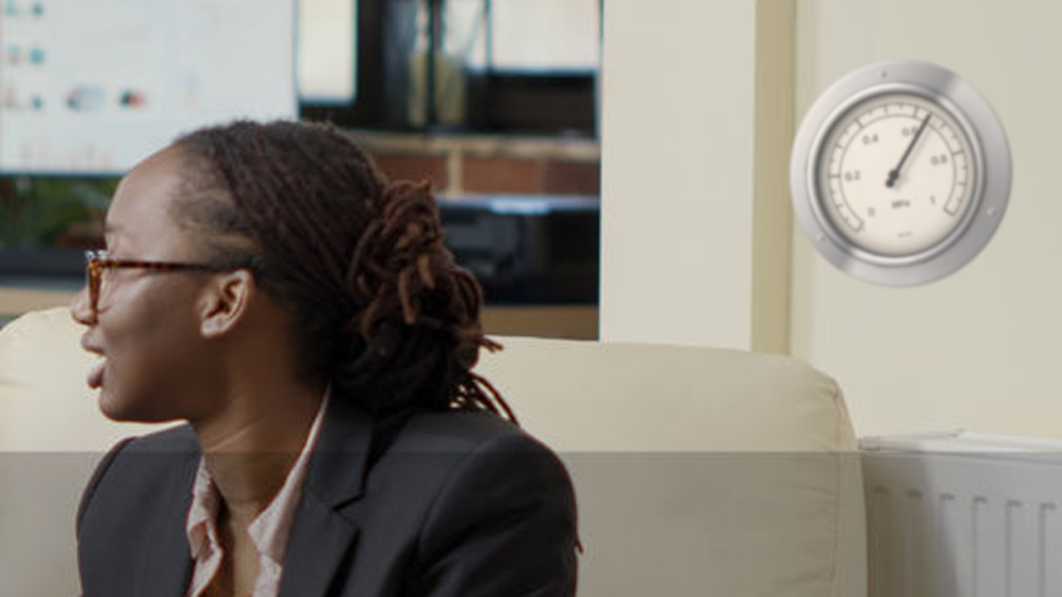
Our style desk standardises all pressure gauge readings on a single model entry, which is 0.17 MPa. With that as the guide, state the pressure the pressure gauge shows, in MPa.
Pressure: 0.65 MPa
